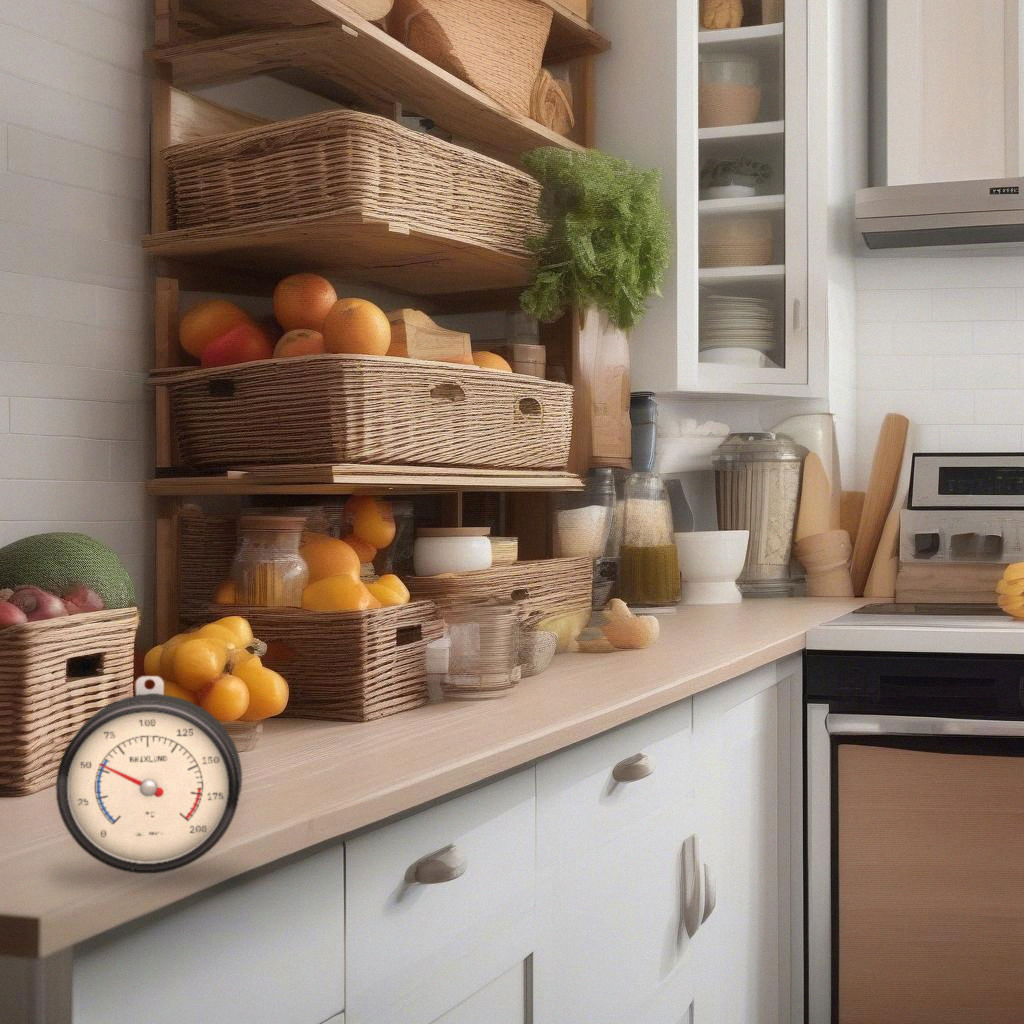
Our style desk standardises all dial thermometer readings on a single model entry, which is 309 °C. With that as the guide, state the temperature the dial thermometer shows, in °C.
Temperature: 55 °C
